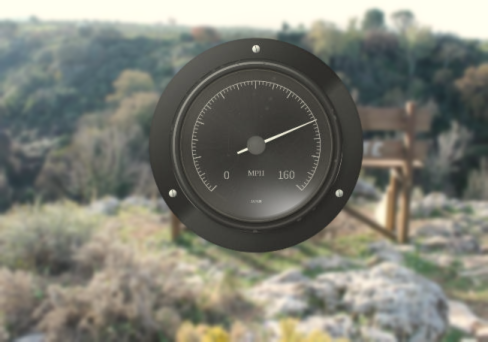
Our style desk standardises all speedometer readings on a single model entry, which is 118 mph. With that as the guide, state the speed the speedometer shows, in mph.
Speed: 120 mph
